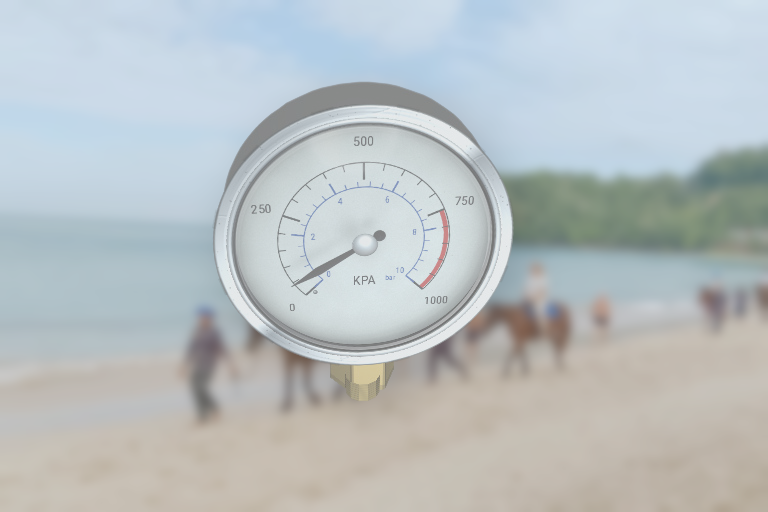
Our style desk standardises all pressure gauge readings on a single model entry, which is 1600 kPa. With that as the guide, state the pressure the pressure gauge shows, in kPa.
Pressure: 50 kPa
